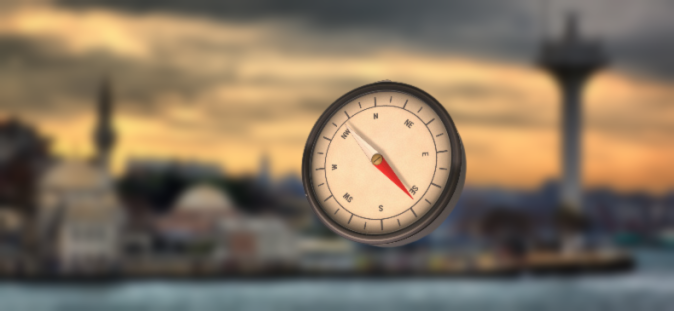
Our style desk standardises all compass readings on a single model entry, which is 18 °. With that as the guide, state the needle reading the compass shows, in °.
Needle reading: 142.5 °
